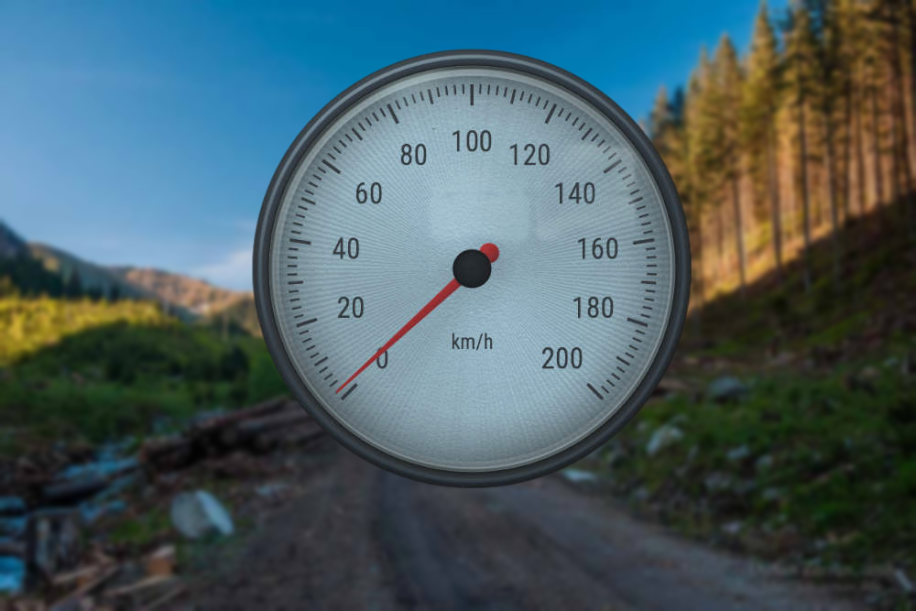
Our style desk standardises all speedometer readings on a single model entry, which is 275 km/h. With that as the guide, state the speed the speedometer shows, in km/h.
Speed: 2 km/h
